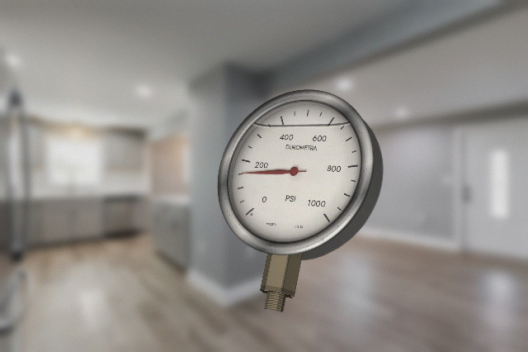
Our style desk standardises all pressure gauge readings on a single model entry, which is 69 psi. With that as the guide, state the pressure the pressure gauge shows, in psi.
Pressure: 150 psi
